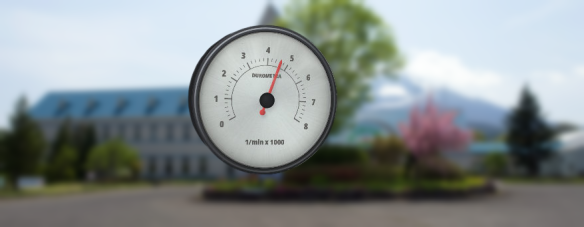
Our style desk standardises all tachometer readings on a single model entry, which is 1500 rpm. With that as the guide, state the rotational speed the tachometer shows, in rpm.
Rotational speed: 4600 rpm
